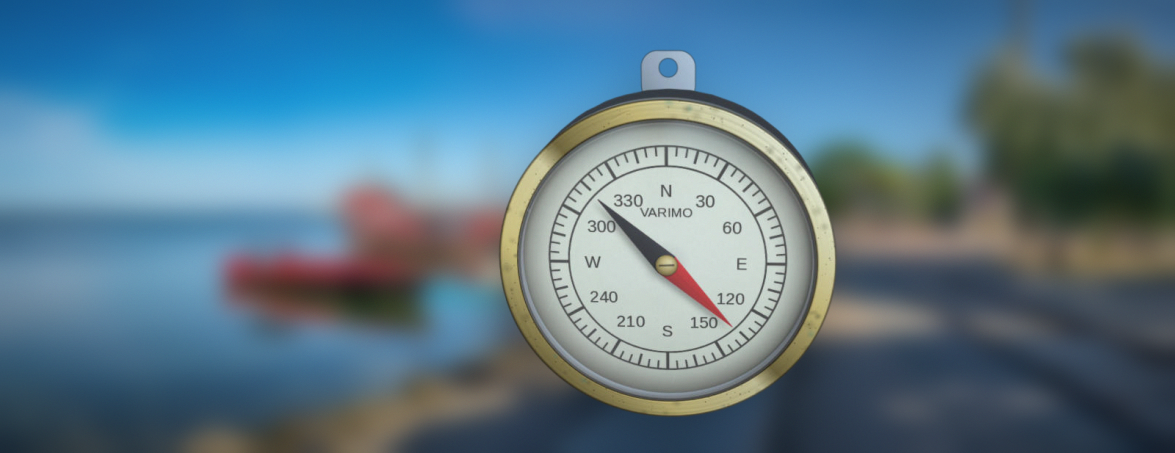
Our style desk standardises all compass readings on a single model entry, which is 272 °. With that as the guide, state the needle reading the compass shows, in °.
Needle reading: 135 °
